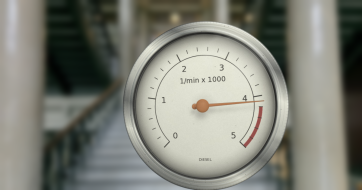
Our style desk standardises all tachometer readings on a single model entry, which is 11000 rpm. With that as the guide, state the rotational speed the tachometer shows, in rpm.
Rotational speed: 4100 rpm
